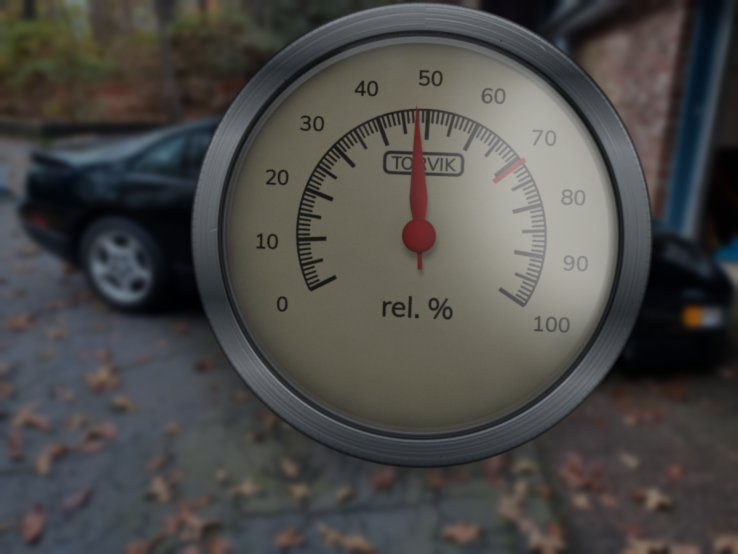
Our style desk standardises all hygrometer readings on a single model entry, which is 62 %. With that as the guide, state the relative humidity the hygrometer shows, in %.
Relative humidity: 48 %
